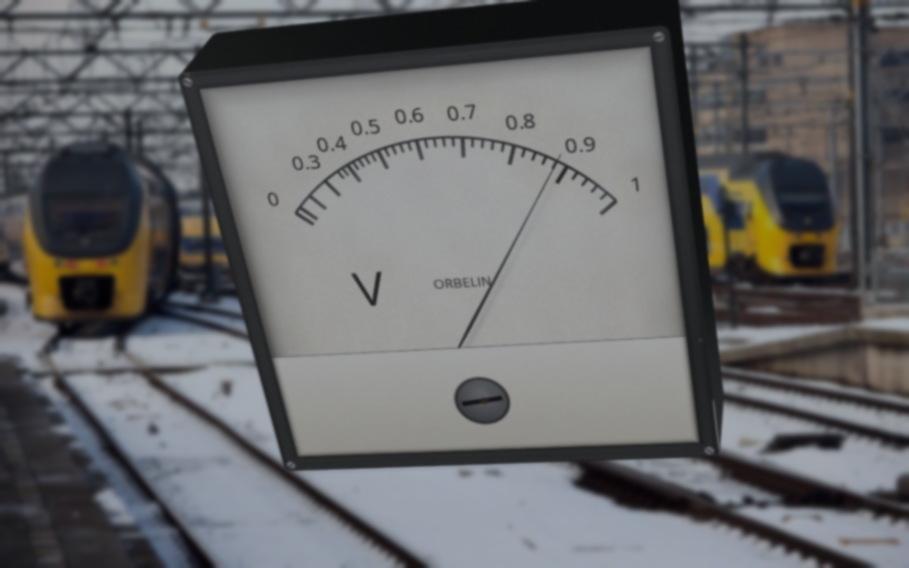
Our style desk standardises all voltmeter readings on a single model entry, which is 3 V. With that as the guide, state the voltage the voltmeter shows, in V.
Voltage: 0.88 V
